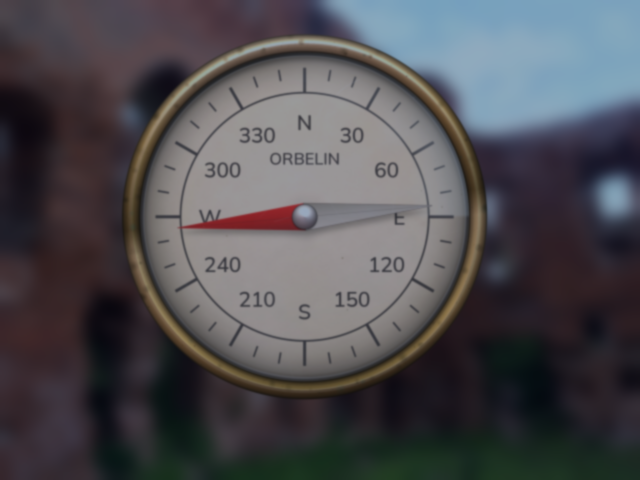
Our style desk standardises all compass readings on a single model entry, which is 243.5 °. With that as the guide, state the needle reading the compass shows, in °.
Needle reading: 265 °
